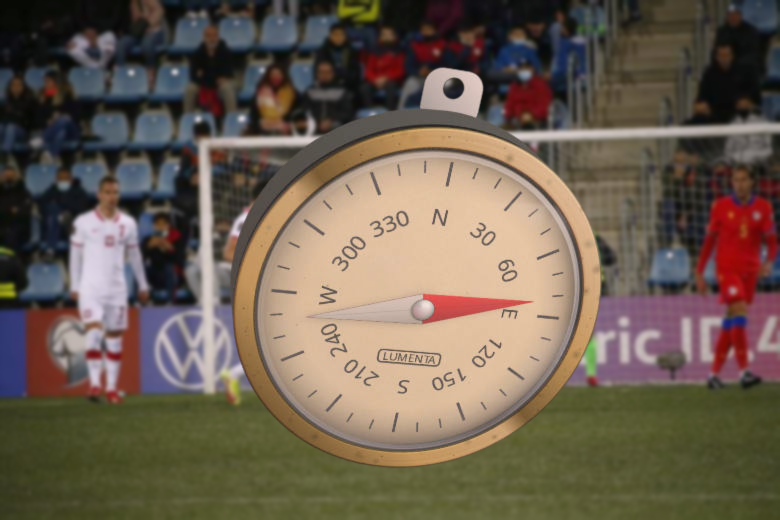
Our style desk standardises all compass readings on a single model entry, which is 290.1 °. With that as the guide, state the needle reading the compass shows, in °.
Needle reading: 80 °
